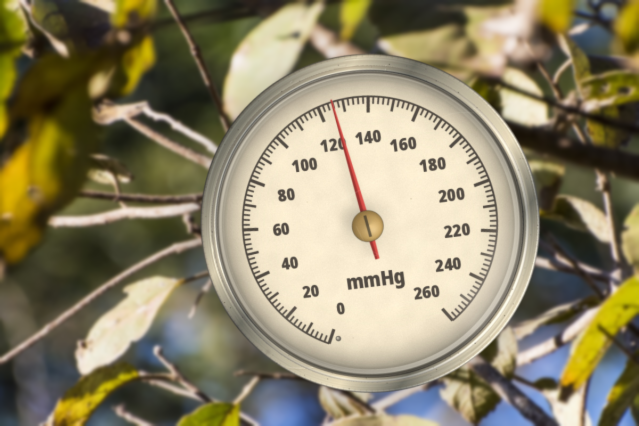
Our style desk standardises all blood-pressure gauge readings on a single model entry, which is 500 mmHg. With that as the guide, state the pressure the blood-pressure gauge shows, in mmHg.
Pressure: 126 mmHg
